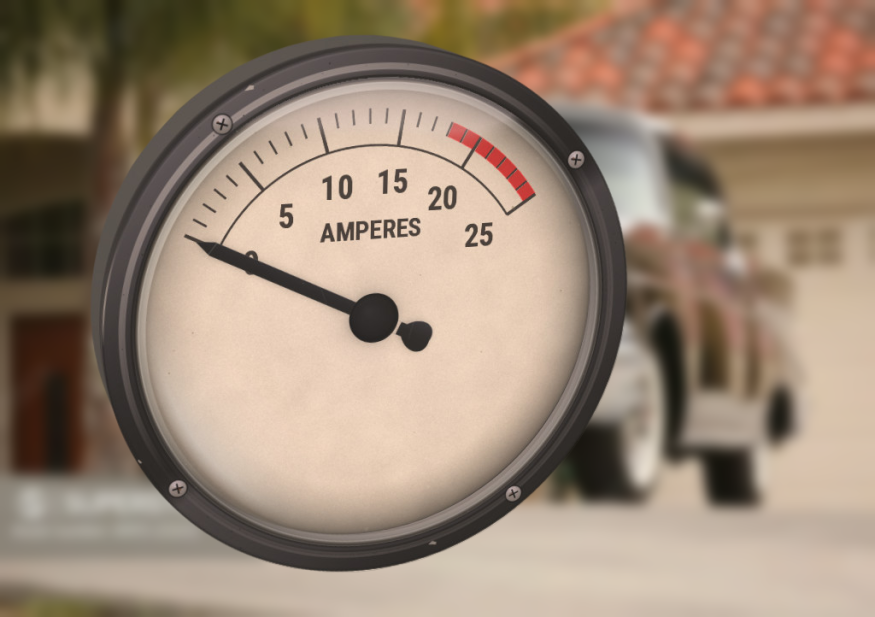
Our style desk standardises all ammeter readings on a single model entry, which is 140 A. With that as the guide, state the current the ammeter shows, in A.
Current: 0 A
